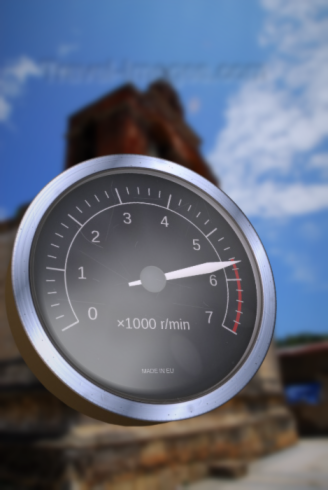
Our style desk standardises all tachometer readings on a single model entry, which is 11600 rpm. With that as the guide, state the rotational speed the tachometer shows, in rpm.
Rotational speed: 5700 rpm
